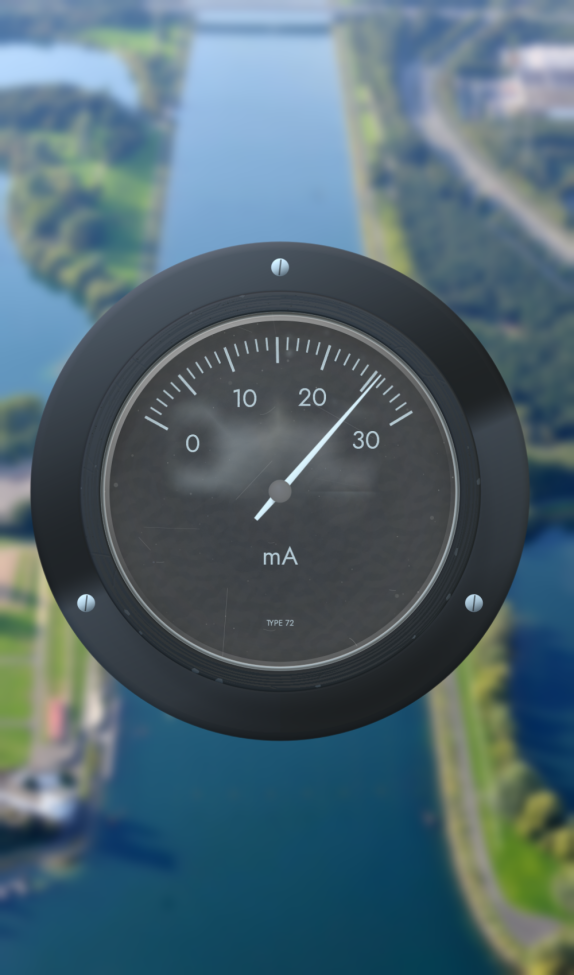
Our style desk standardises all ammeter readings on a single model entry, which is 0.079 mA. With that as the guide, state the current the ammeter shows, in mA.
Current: 25.5 mA
